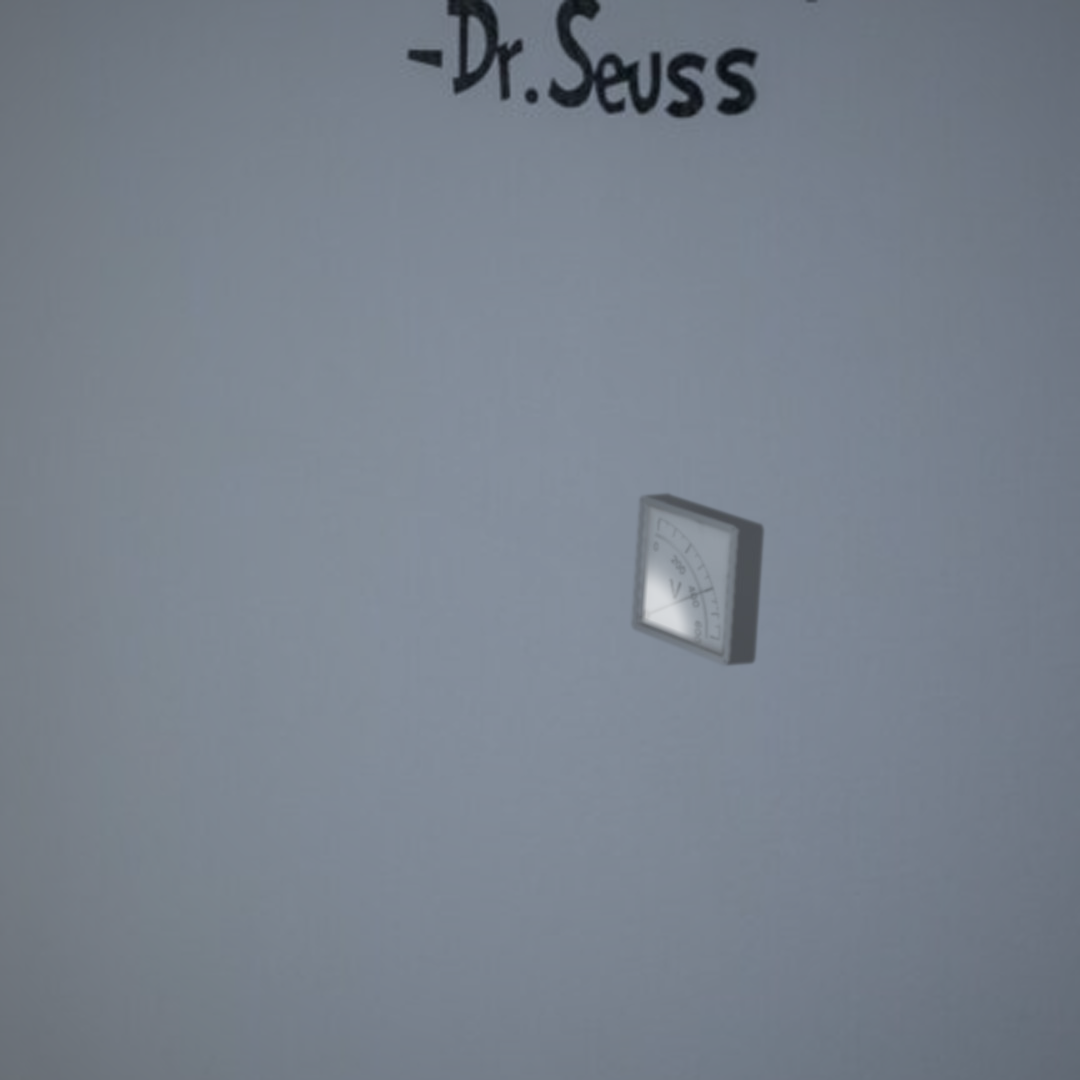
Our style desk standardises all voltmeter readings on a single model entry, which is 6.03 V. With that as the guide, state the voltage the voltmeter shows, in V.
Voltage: 400 V
